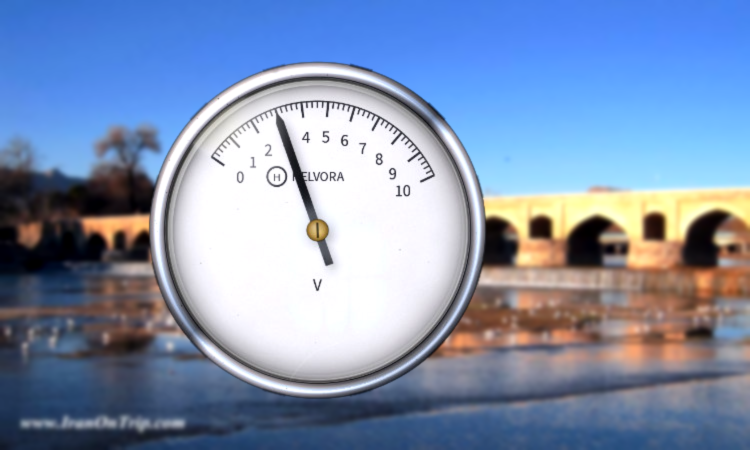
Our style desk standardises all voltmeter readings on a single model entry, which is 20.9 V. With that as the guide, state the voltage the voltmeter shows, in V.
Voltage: 3 V
